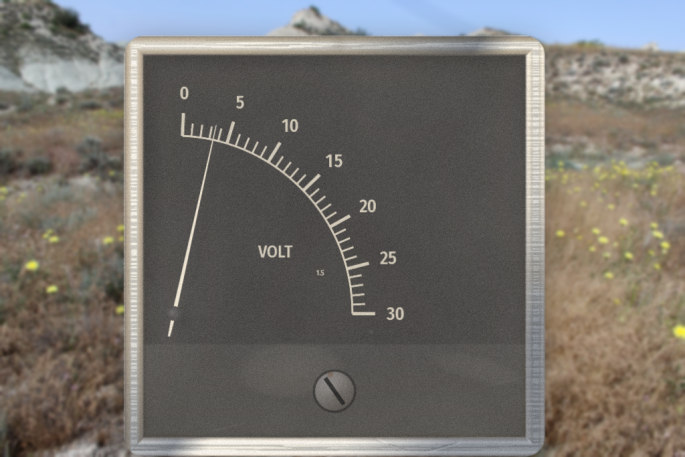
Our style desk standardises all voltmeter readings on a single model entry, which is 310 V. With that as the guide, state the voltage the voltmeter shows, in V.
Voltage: 3.5 V
